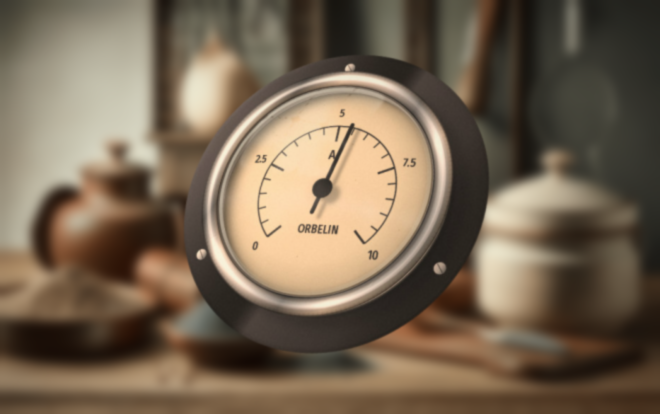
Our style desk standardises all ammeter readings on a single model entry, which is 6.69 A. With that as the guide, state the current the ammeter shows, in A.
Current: 5.5 A
